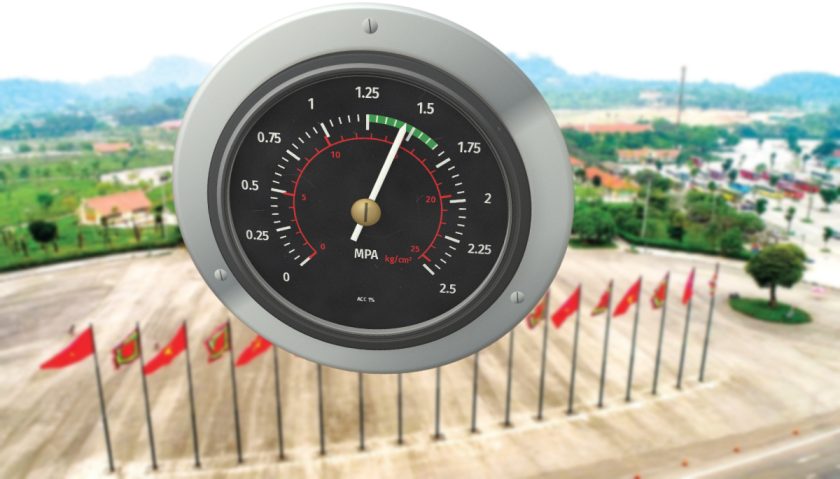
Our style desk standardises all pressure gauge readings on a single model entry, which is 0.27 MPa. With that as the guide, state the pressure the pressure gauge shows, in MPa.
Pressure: 1.45 MPa
